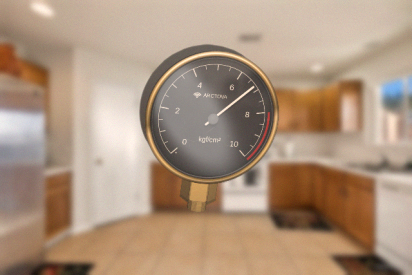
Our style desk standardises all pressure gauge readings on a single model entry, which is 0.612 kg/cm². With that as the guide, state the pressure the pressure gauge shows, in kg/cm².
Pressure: 6.75 kg/cm²
